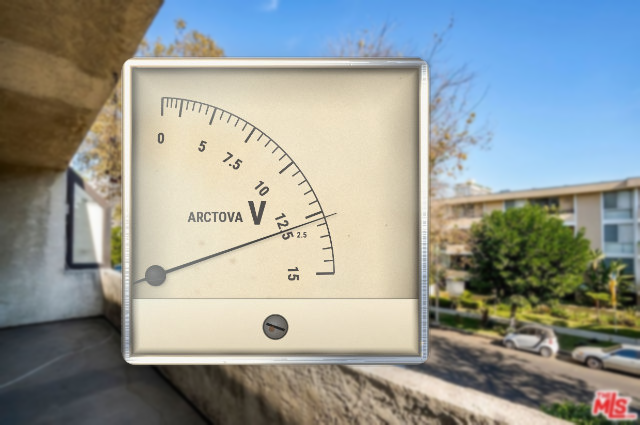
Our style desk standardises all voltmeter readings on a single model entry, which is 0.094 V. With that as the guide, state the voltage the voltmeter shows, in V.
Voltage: 12.75 V
